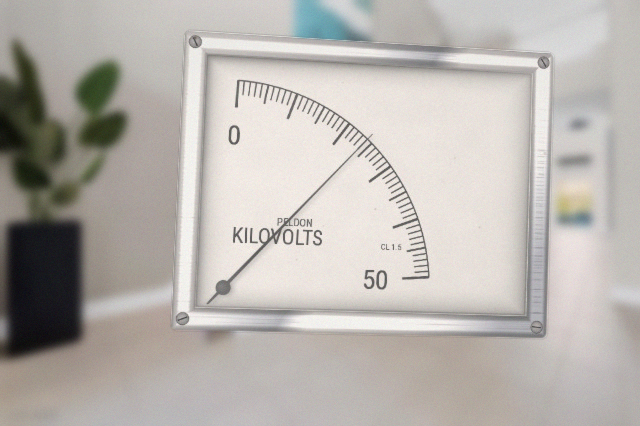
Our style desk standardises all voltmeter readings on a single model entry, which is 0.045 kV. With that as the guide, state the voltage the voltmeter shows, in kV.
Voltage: 24 kV
